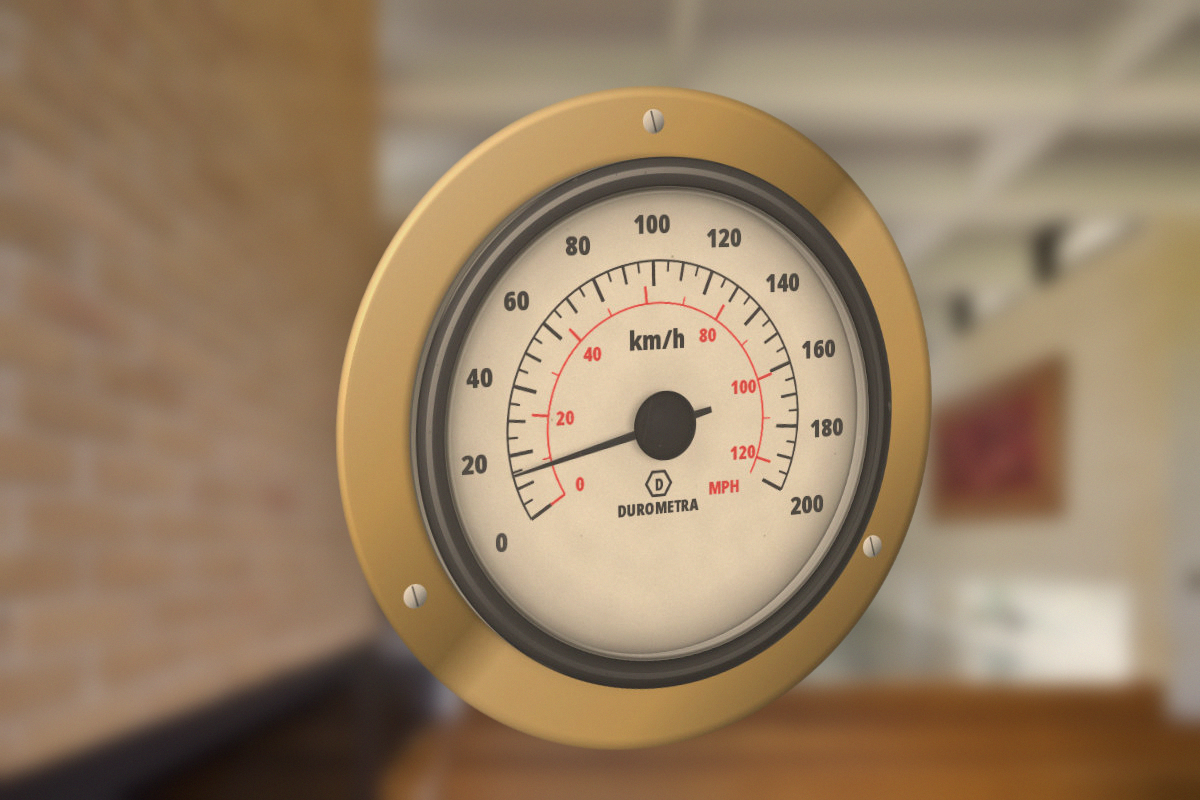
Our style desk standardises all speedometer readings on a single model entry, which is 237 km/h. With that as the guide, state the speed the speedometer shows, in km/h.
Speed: 15 km/h
